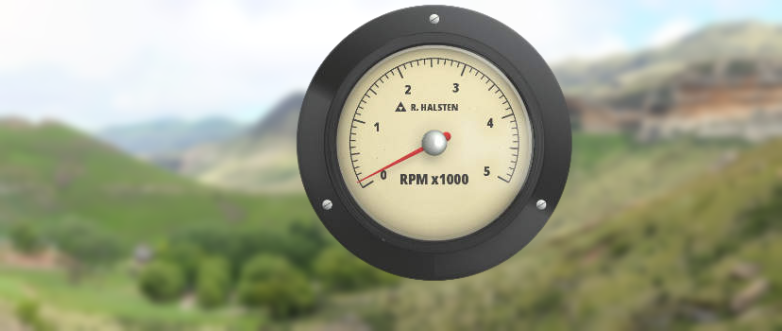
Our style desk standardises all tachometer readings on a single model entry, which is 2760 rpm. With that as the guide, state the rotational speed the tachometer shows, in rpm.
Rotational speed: 100 rpm
